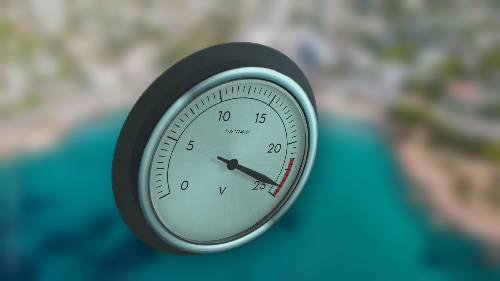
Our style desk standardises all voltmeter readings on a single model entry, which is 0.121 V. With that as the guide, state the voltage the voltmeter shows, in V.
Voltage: 24 V
